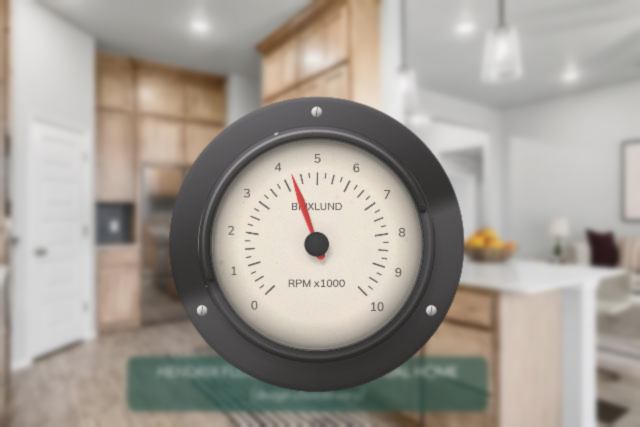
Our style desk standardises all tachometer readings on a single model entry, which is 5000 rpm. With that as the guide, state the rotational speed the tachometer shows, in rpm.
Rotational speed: 4250 rpm
